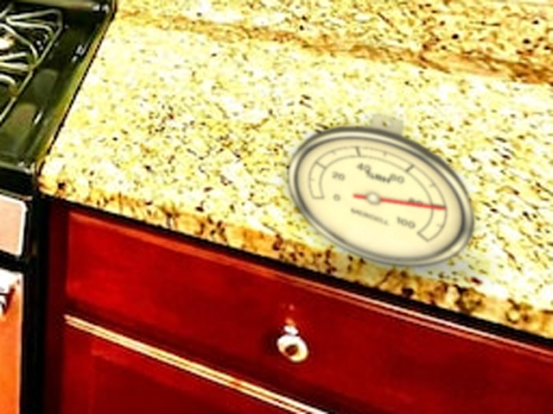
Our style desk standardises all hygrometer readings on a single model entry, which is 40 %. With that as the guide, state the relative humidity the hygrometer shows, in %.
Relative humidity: 80 %
